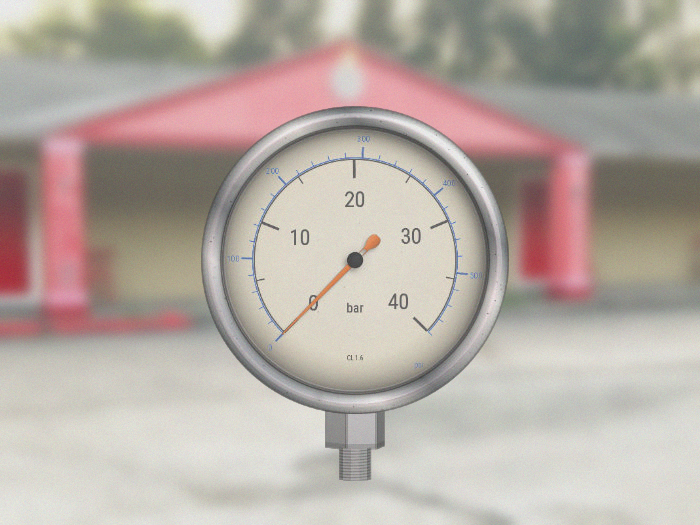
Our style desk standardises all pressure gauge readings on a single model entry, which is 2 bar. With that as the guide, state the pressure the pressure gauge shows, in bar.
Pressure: 0 bar
